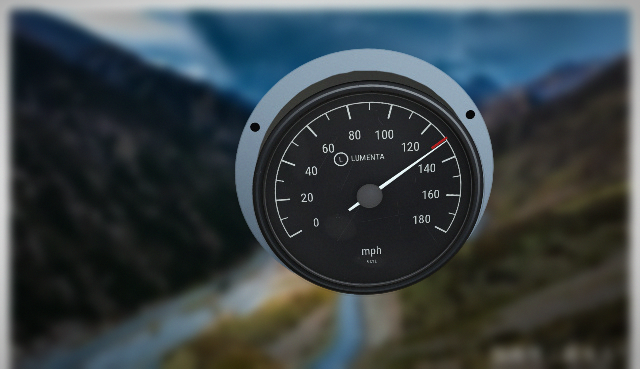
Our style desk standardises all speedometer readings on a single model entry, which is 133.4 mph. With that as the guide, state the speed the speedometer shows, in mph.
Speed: 130 mph
